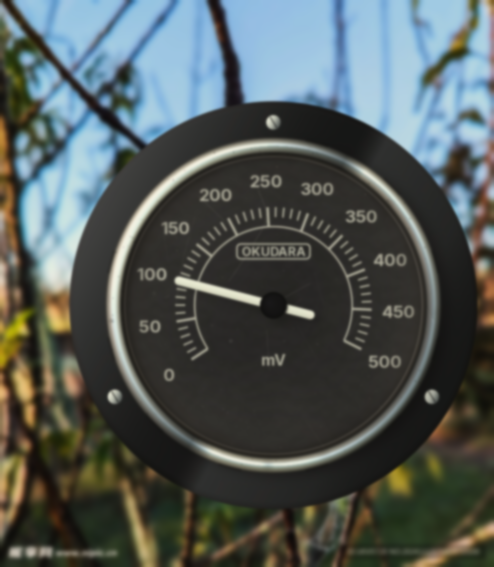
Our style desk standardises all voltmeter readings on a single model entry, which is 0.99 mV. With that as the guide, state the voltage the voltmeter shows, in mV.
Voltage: 100 mV
